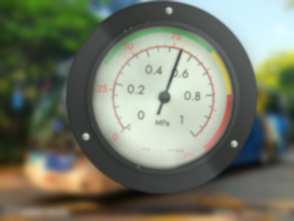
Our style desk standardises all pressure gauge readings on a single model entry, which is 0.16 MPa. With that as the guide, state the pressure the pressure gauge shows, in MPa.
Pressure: 0.55 MPa
